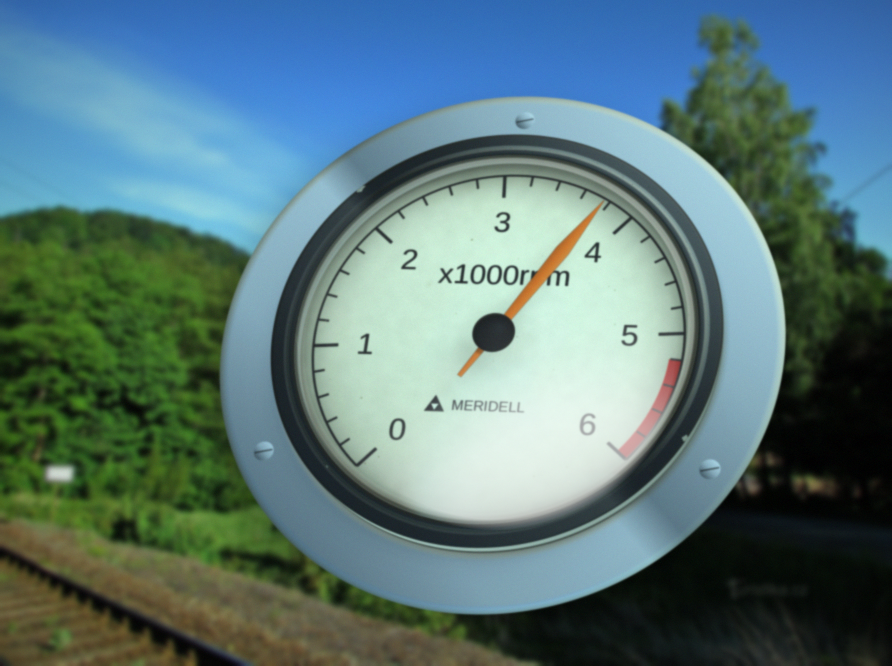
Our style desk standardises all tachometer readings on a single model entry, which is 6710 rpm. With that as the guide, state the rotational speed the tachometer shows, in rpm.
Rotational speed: 3800 rpm
